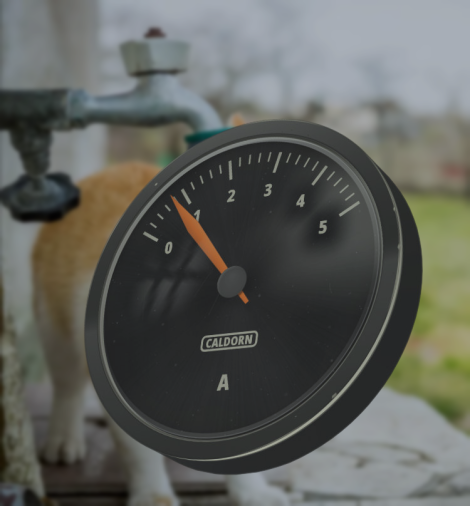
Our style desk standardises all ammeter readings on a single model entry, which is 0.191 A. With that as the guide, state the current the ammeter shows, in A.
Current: 0.8 A
